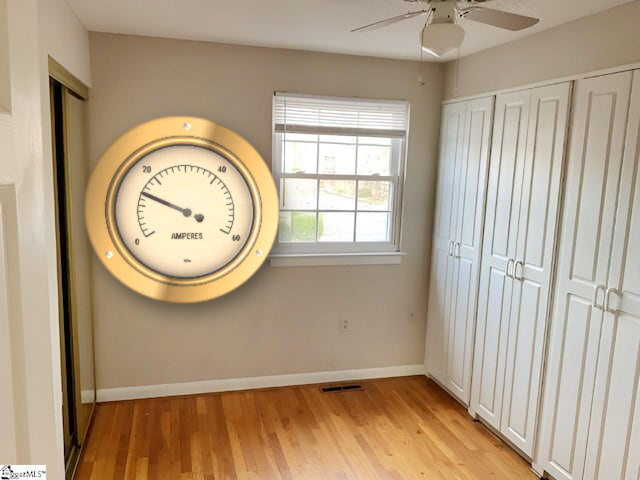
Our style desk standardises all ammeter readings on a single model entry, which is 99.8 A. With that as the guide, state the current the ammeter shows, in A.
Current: 14 A
